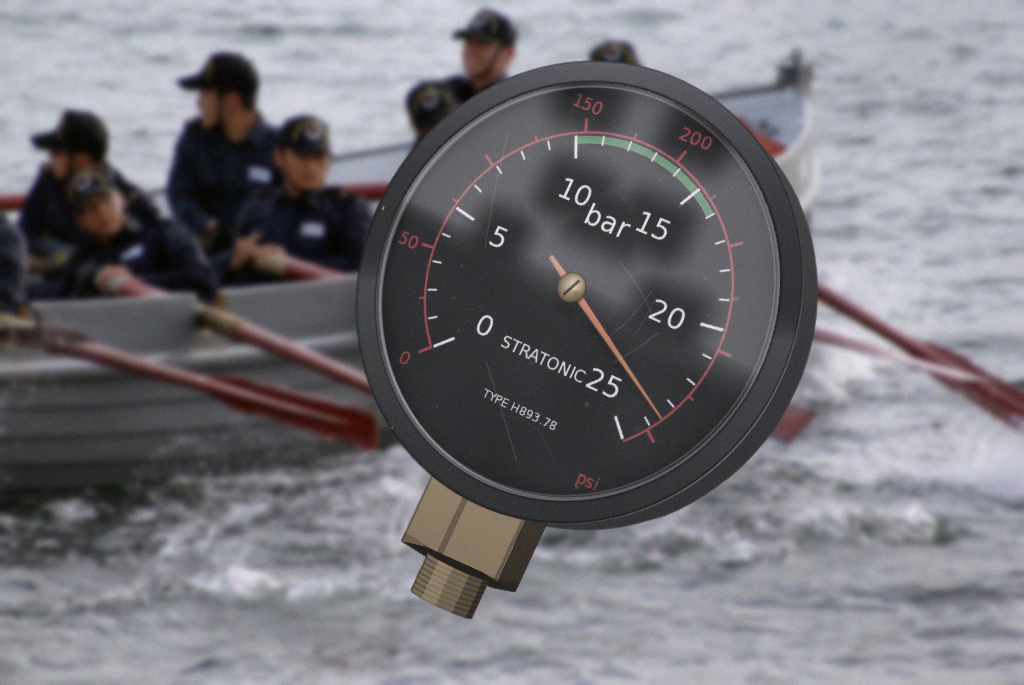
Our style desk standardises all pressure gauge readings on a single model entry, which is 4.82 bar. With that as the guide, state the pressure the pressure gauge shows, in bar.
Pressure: 23.5 bar
